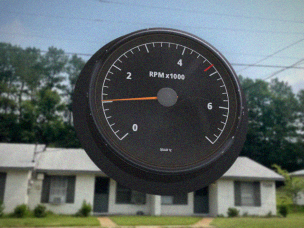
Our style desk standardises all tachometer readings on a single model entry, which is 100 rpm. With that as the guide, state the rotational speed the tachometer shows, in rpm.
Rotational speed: 1000 rpm
